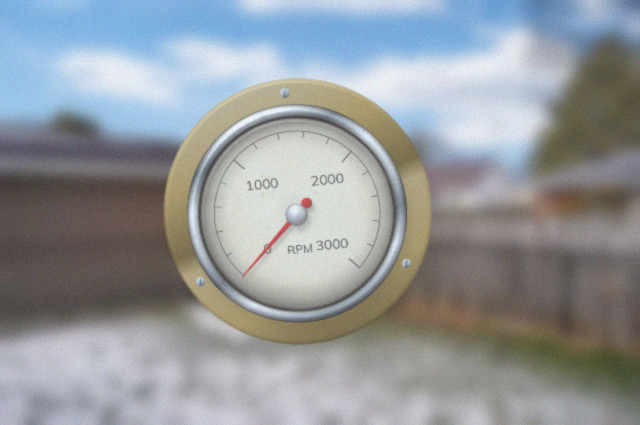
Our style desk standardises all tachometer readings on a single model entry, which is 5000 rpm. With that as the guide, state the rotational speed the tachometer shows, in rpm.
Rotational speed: 0 rpm
